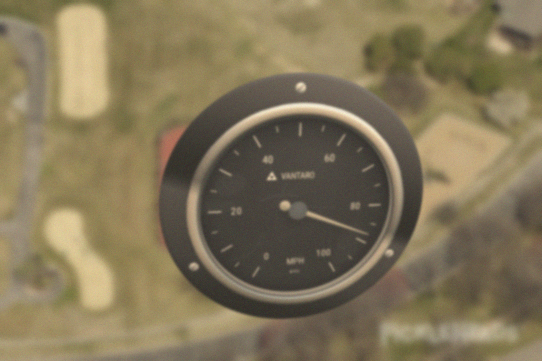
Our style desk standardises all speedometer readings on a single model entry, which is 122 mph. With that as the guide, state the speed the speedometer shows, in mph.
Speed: 87.5 mph
